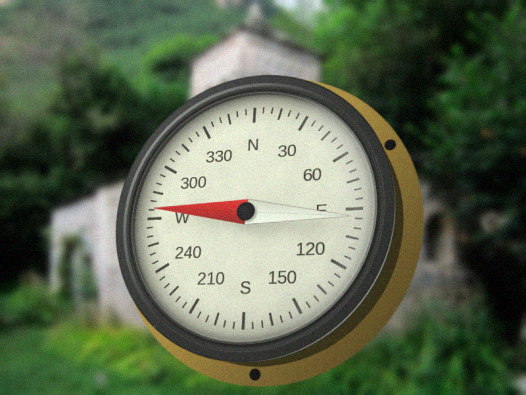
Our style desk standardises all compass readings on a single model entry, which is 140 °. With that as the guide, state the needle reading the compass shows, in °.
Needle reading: 275 °
